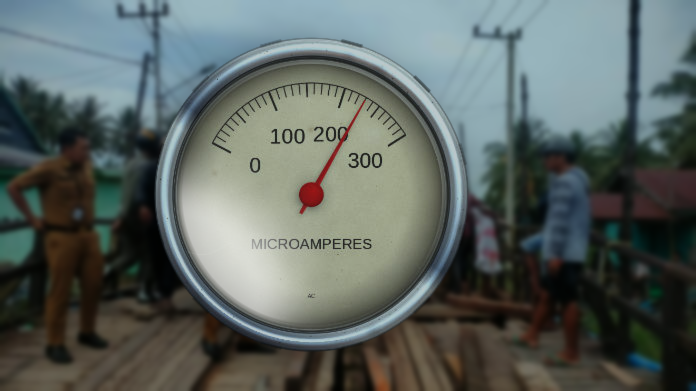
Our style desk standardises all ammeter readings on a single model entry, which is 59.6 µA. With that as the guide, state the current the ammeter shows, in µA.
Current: 230 µA
